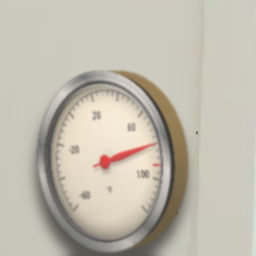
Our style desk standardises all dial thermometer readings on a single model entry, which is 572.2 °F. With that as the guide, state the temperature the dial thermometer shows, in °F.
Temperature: 80 °F
